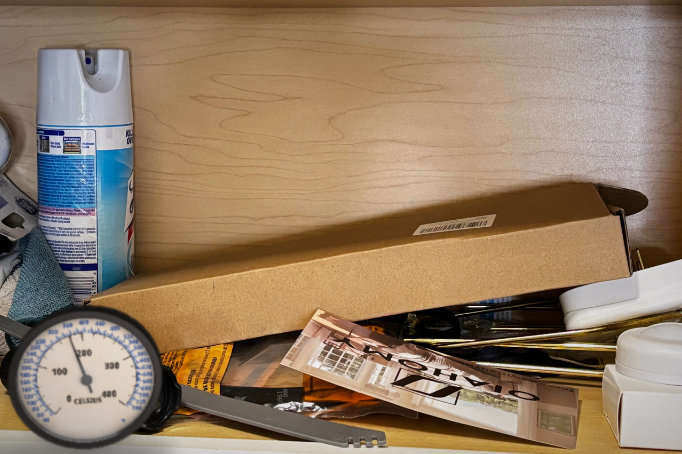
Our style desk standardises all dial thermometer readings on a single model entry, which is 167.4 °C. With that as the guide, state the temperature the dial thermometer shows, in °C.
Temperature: 180 °C
